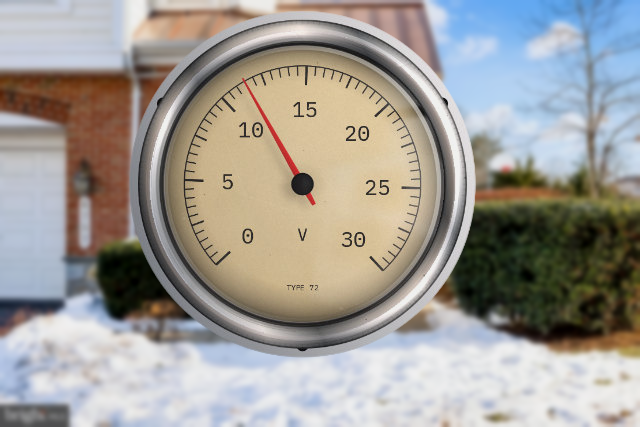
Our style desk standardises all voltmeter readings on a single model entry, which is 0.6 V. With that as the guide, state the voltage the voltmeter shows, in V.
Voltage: 11.5 V
